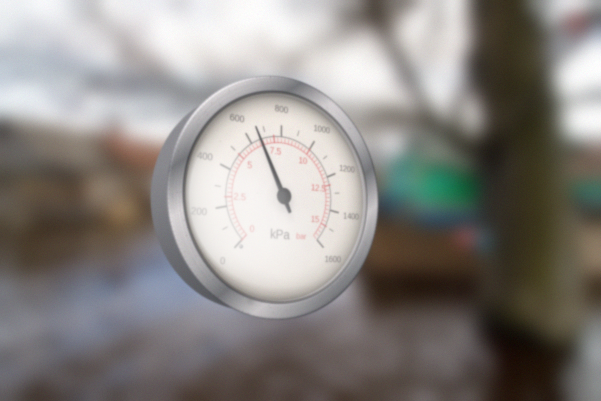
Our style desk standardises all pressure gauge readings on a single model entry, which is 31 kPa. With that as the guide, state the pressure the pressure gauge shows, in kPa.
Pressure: 650 kPa
